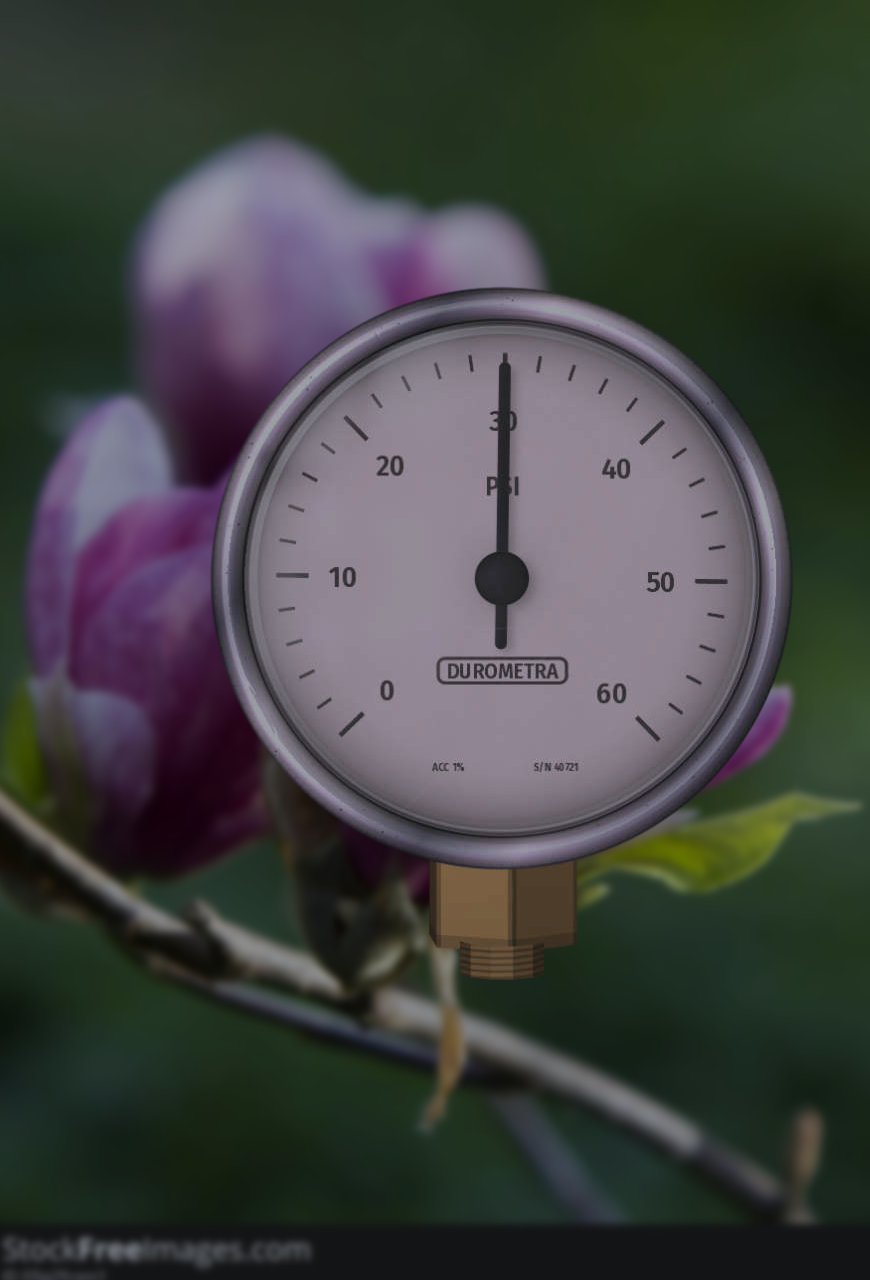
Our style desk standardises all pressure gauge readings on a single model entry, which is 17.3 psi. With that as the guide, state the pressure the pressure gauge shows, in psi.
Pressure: 30 psi
